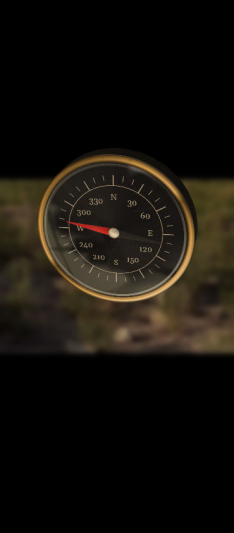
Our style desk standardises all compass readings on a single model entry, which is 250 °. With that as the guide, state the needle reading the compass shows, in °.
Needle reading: 280 °
